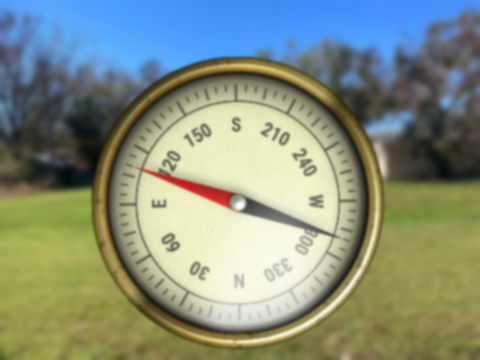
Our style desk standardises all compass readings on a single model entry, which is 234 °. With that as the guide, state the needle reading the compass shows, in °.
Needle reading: 110 °
